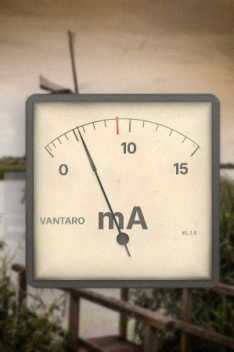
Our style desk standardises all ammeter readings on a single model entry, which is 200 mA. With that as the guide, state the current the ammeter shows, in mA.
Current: 5.5 mA
